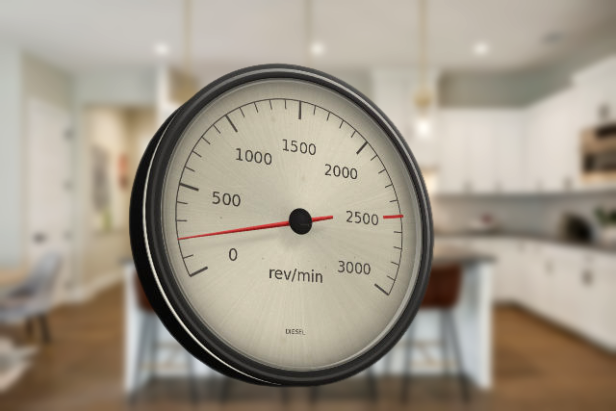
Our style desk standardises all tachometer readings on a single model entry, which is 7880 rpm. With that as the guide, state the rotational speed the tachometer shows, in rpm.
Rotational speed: 200 rpm
